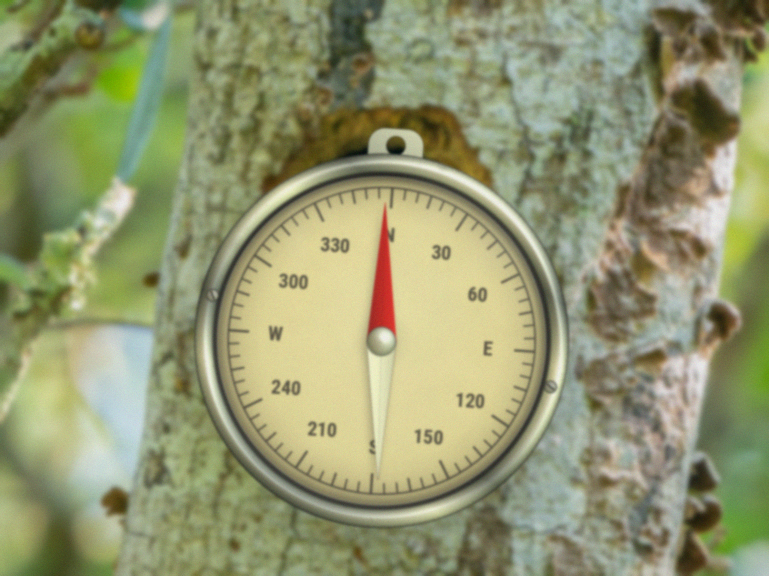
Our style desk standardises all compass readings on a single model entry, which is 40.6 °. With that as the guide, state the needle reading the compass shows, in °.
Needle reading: 357.5 °
